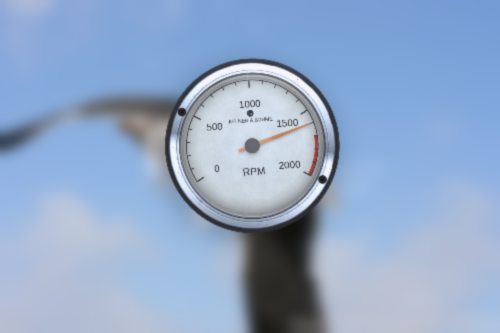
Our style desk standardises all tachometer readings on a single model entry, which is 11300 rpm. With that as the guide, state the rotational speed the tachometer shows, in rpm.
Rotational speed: 1600 rpm
